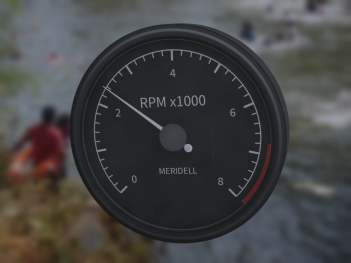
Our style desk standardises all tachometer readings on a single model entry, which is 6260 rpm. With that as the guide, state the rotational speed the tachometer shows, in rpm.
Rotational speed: 2400 rpm
